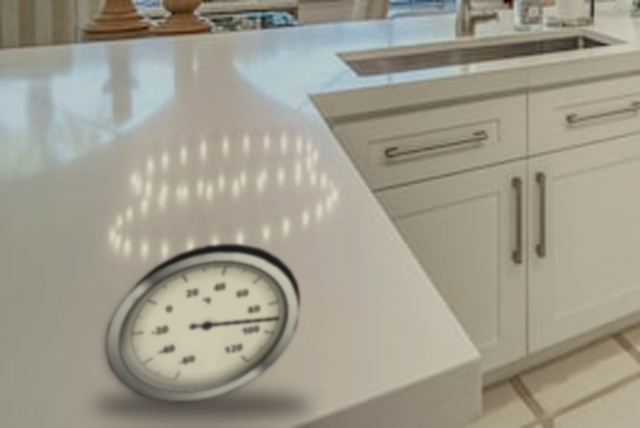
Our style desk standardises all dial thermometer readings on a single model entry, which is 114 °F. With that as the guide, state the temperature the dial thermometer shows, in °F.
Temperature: 90 °F
